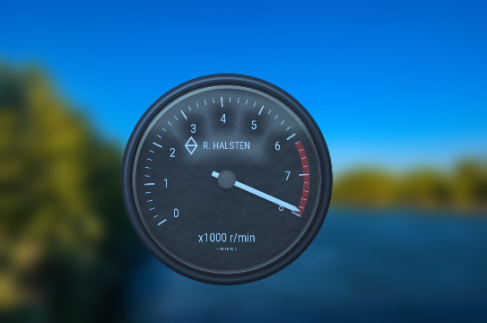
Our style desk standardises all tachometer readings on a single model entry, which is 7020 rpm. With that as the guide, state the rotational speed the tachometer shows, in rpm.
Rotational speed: 7900 rpm
